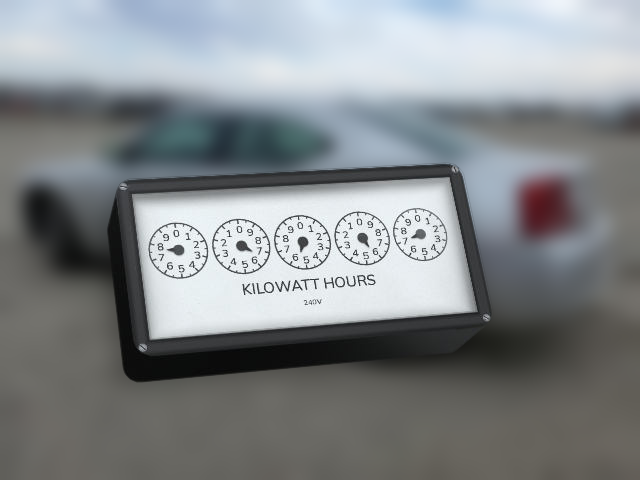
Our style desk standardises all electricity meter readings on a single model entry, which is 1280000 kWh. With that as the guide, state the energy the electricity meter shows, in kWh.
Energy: 76557 kWh
